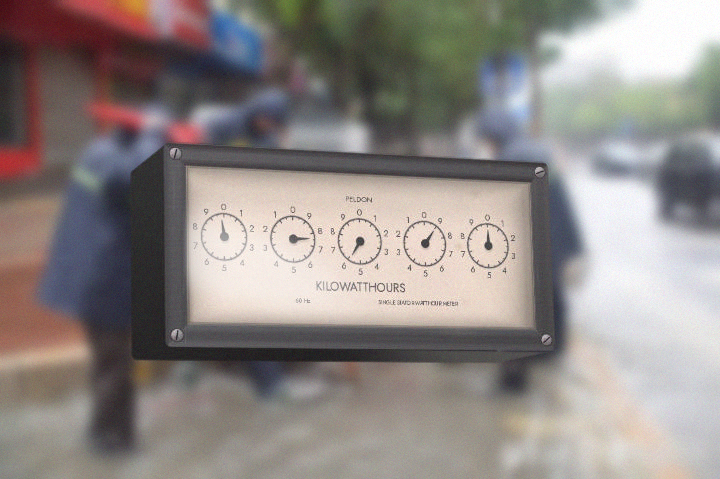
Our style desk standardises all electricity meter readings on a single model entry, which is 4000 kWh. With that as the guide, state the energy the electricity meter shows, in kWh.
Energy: 97590 kWh
